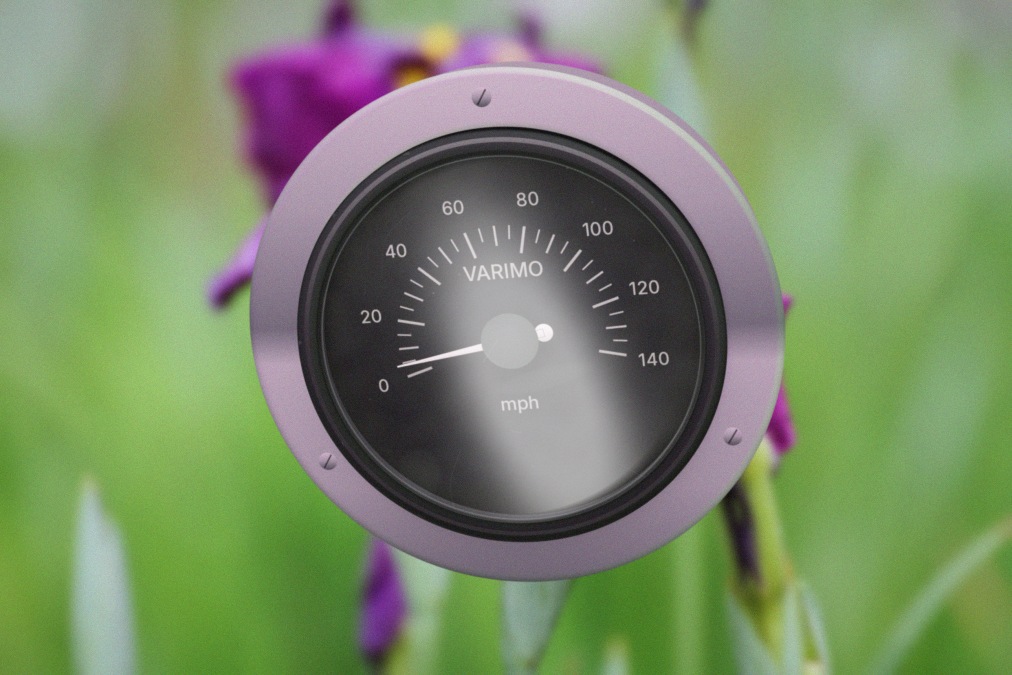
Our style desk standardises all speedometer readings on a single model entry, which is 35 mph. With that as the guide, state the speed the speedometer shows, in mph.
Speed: 5 mph
